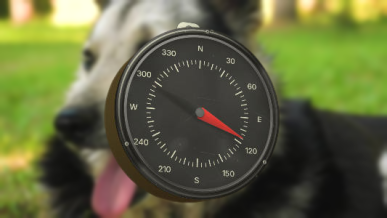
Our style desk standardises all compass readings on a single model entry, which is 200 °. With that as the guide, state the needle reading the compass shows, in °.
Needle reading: 115 °
